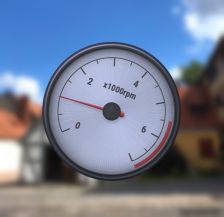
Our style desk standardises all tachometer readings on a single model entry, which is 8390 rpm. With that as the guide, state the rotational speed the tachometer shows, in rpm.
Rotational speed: 1000 rpm
